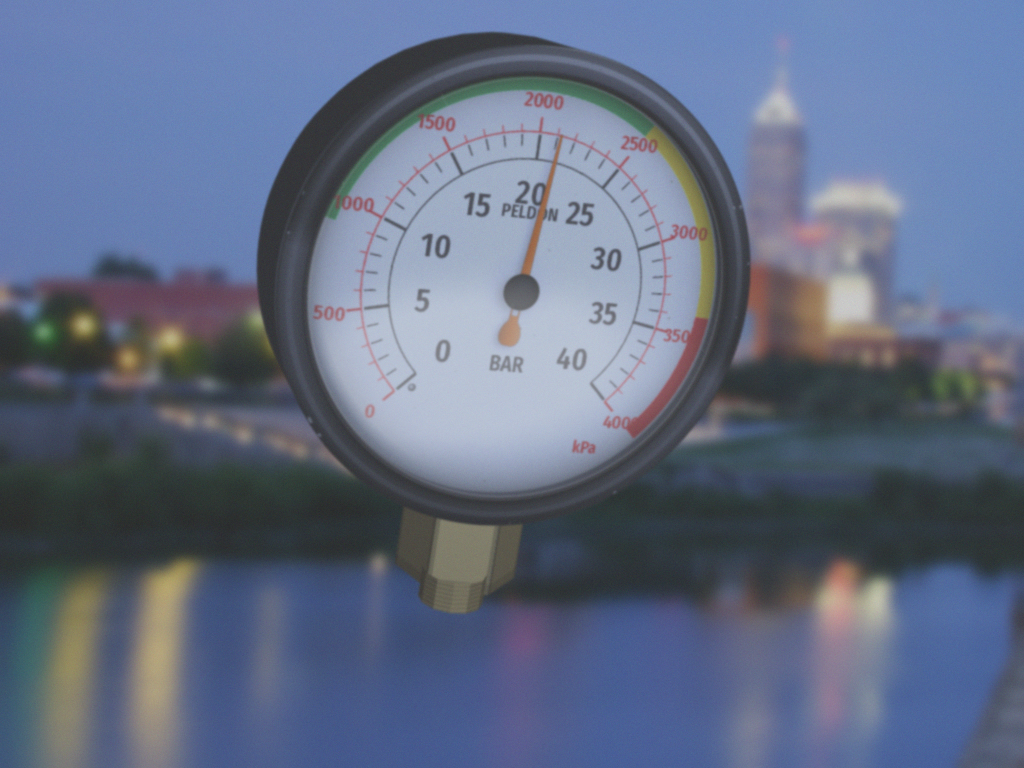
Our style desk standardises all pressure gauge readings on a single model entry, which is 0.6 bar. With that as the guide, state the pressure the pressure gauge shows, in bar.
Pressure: 21 bar
